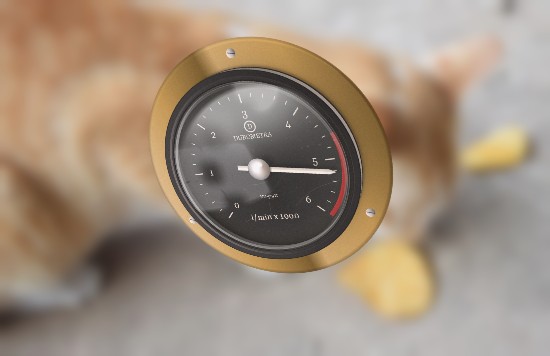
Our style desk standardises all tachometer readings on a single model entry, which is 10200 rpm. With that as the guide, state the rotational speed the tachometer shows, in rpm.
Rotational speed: 5200 rpm
